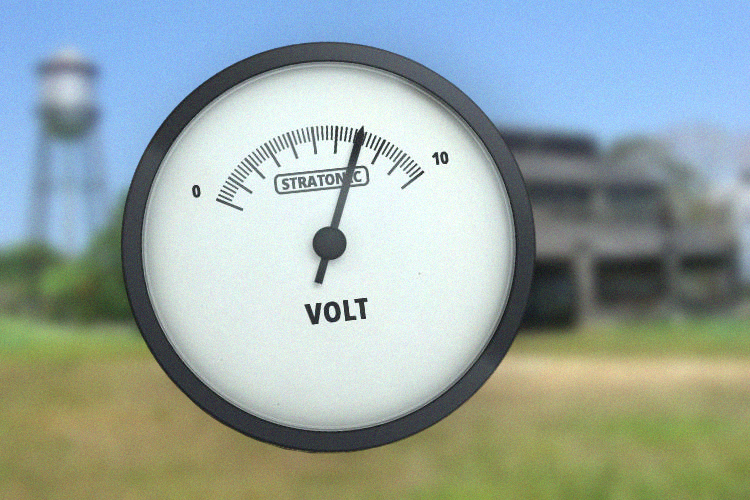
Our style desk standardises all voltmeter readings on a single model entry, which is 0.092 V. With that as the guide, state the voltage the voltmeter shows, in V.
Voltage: 7 V
